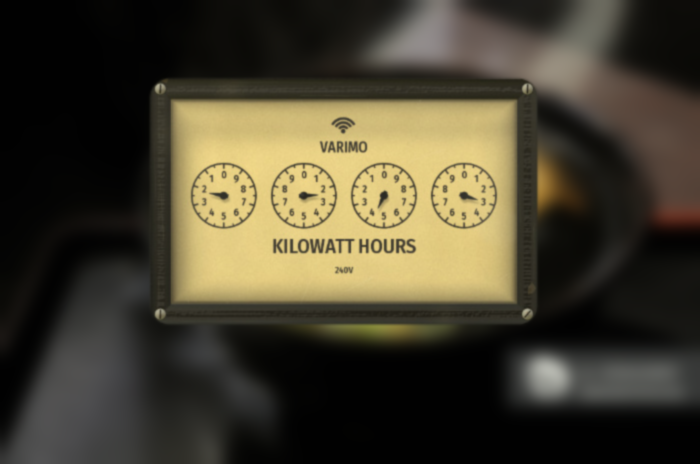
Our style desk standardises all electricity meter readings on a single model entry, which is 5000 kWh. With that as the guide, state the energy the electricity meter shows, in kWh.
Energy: 2243 kWh
